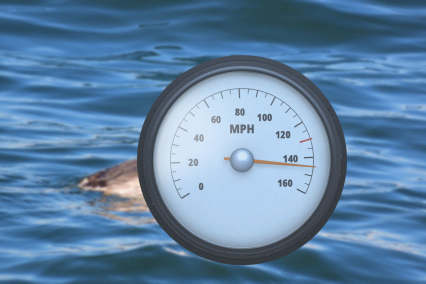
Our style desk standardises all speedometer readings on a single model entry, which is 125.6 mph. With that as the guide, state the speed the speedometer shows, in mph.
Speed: 145 mph
